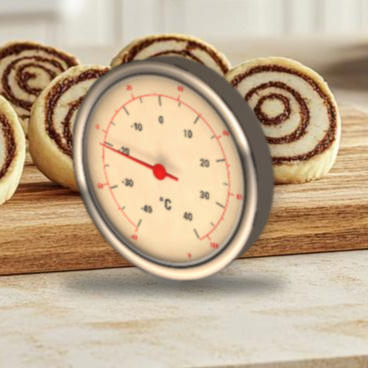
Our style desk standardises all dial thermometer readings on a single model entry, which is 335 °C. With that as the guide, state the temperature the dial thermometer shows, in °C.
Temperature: -20 °C
